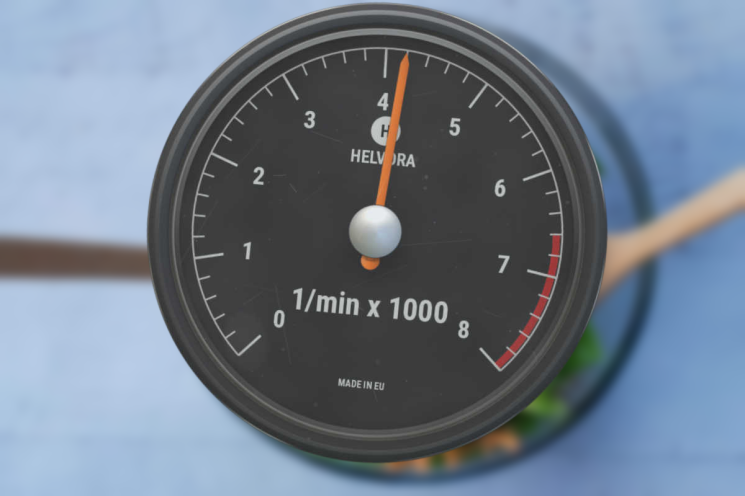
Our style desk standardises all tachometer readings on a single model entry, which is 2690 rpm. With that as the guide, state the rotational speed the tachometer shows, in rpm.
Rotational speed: 4200 rpm
